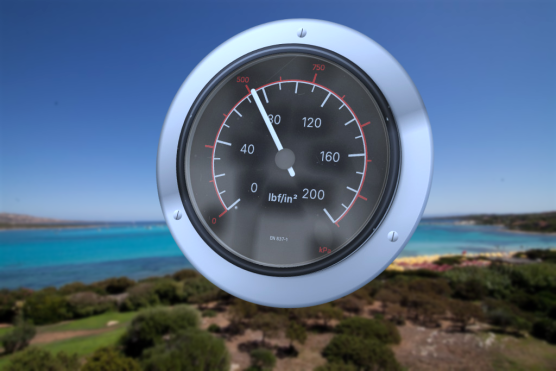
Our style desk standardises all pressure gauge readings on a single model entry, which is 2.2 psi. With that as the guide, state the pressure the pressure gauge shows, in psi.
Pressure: 75 psi
